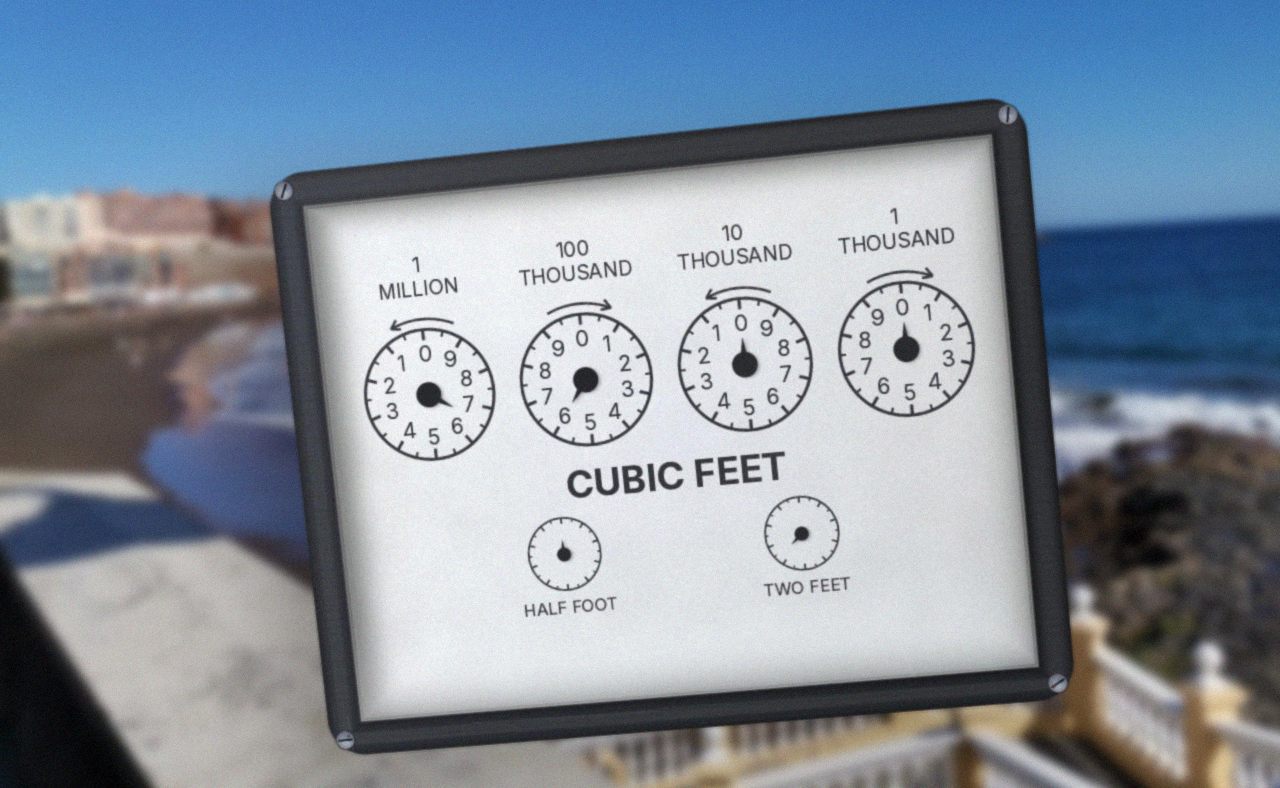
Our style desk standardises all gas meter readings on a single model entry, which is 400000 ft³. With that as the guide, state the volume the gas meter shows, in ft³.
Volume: 660000 ft³
